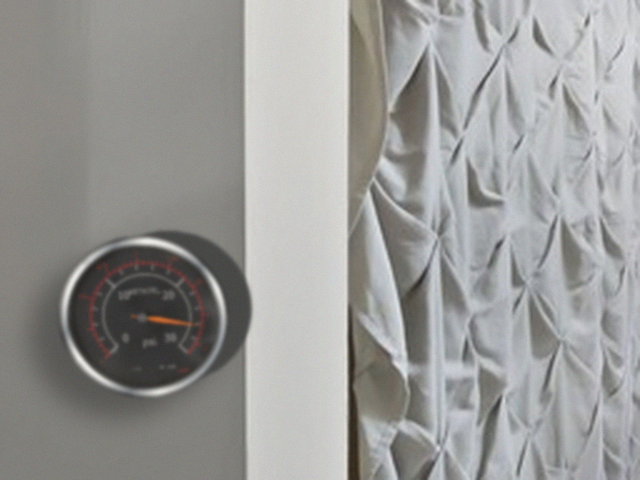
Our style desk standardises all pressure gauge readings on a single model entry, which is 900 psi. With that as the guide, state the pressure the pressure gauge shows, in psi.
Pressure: 26 psi
